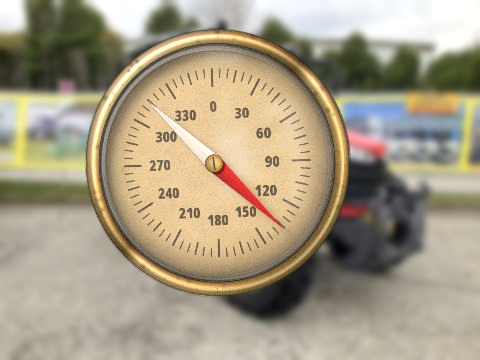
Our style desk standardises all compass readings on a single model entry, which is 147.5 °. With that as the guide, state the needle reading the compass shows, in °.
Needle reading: 135 °
